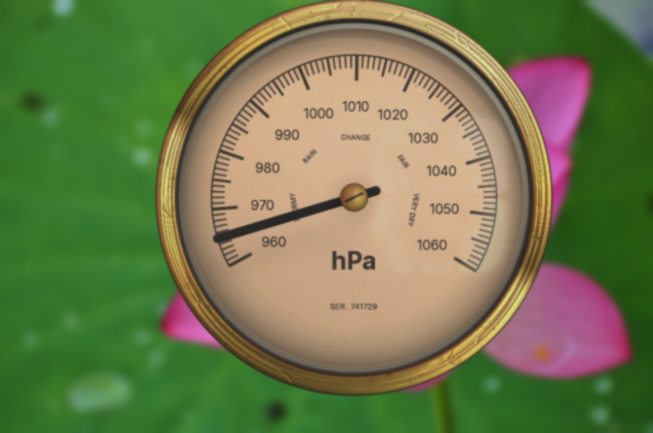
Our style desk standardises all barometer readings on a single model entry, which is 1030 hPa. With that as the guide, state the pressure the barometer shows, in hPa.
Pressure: 965 hPa
